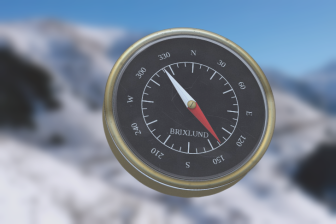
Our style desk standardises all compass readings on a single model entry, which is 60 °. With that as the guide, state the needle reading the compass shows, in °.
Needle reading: 140 °
